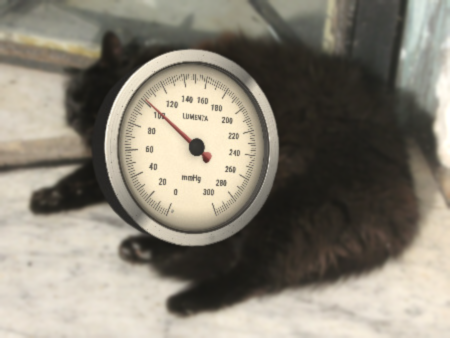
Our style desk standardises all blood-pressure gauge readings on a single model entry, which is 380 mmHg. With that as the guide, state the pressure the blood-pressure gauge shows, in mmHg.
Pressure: 100 mmHg
